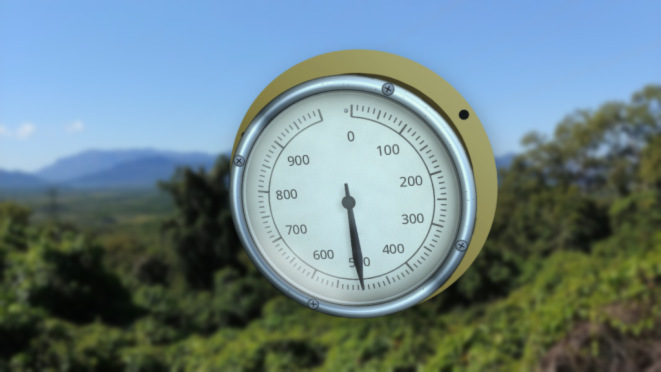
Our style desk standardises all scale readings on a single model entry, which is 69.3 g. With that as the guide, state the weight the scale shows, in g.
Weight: 500 g
